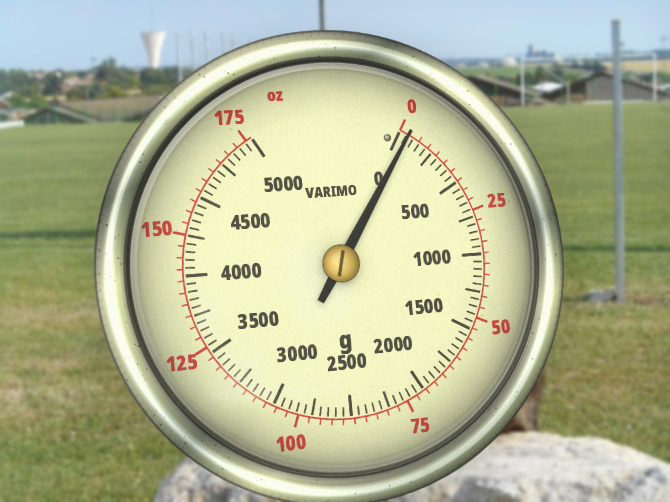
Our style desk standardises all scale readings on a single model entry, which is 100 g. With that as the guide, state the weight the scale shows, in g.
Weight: 50 g
